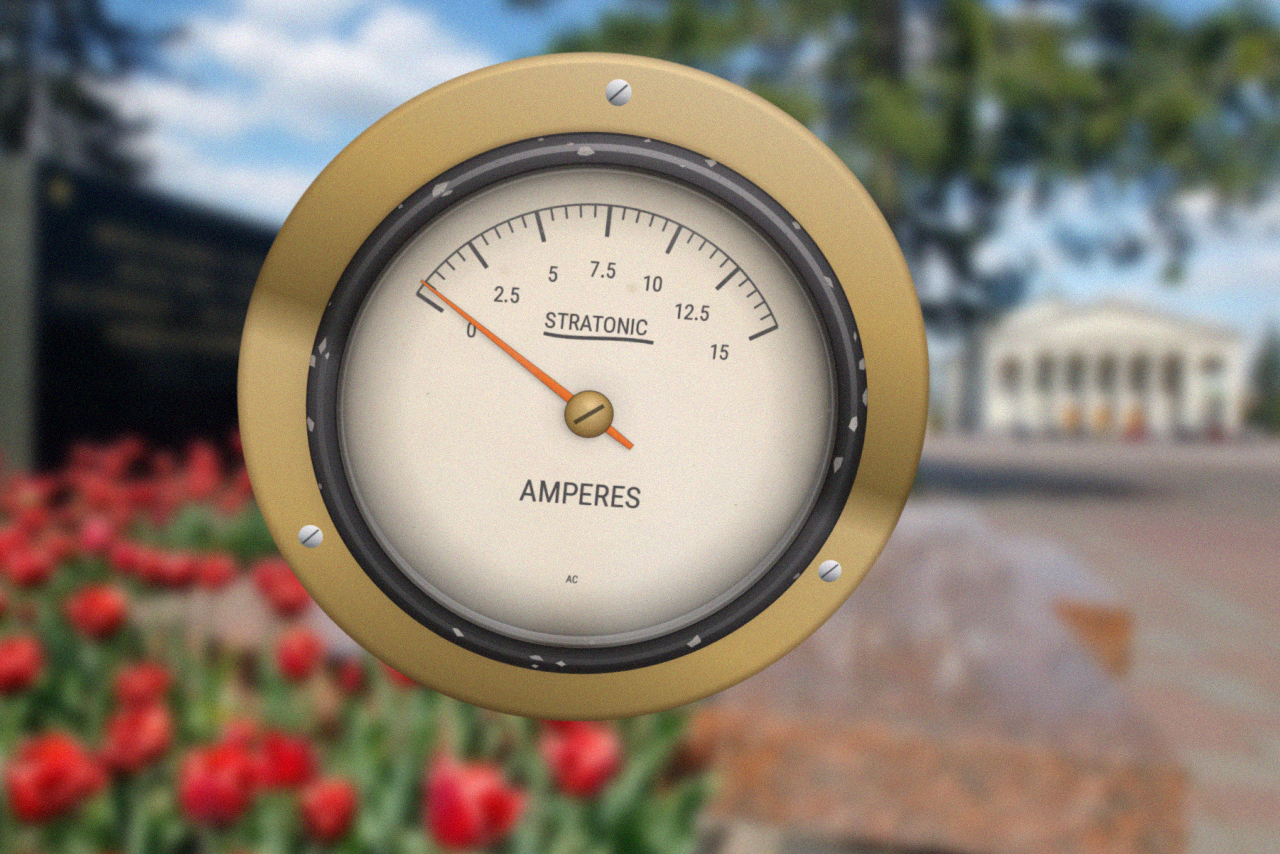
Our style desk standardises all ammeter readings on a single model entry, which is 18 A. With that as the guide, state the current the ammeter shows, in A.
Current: 0.5 A
